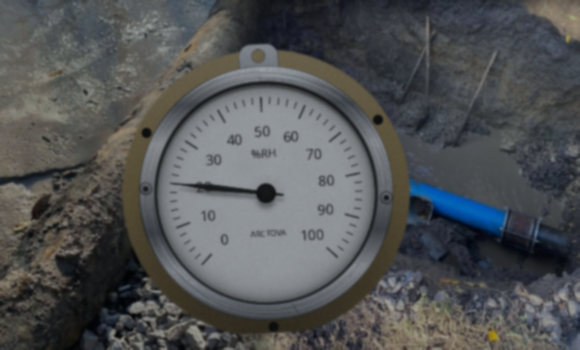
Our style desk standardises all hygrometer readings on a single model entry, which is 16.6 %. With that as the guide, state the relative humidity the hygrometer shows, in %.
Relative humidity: 20 %
